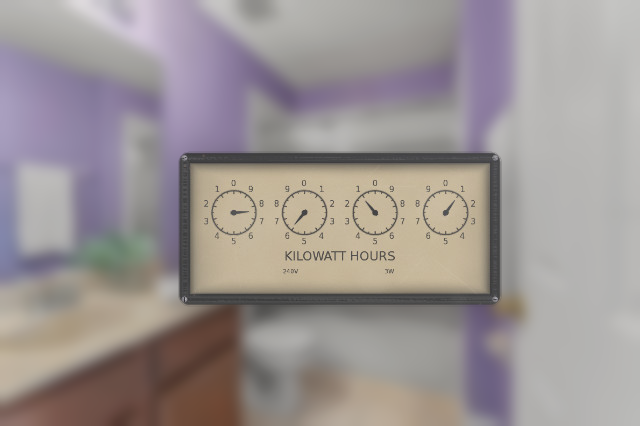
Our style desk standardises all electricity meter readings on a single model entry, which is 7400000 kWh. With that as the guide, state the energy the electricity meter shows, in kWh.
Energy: 7611 kWh
